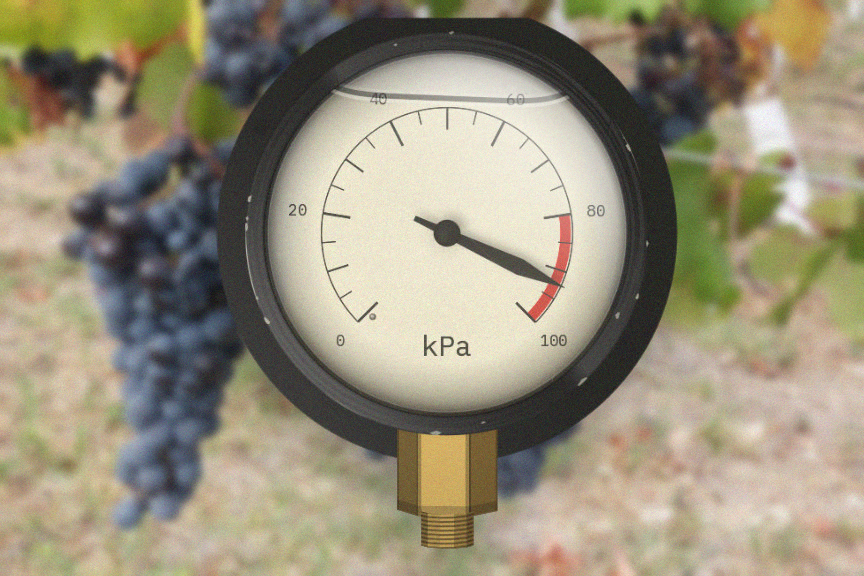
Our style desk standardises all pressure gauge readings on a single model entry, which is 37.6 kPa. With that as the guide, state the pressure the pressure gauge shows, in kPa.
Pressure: 92.5 kPa
